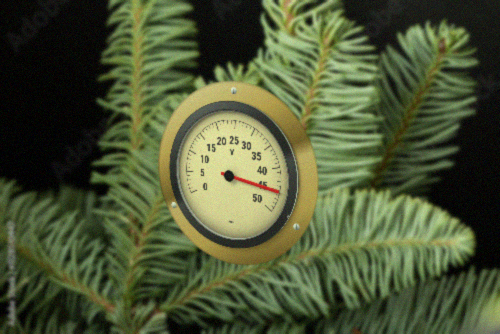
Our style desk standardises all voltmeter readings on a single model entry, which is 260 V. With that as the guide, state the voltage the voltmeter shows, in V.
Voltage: 45 V
